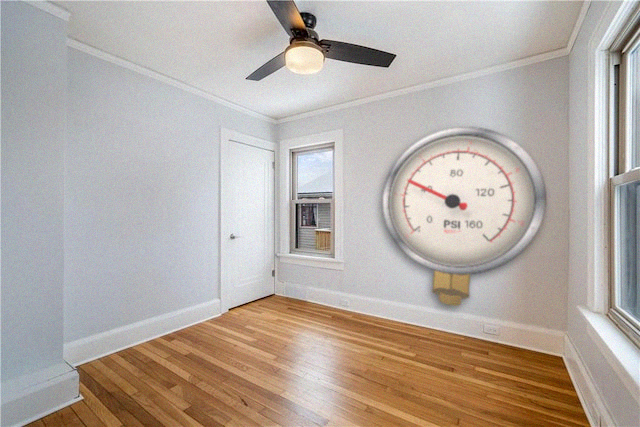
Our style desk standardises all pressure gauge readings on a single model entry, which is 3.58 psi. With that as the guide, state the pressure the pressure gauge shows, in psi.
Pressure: 40 psi
